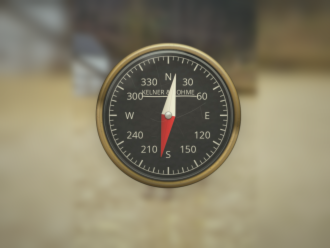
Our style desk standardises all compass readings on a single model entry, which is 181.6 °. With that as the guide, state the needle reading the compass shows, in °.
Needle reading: 190 °
